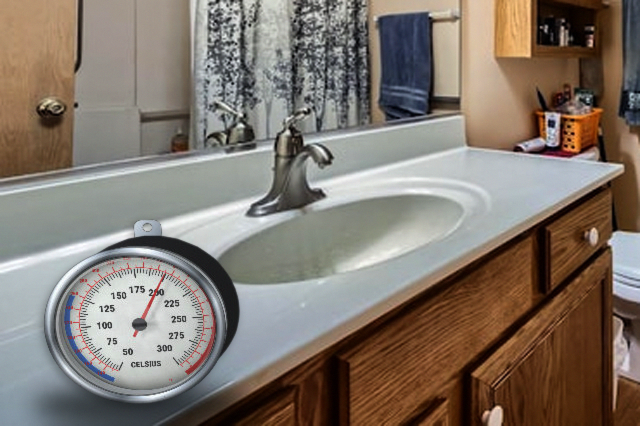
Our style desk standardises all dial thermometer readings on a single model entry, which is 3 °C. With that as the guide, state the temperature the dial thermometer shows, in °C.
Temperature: 200 °C
